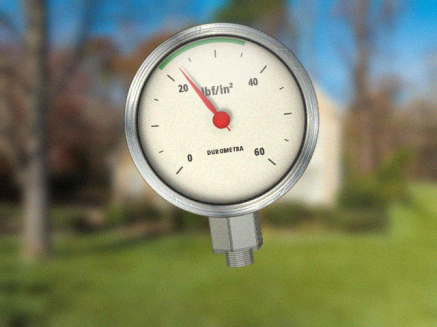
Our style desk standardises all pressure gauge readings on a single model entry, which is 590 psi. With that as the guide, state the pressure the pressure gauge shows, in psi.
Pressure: 22.5 psi
